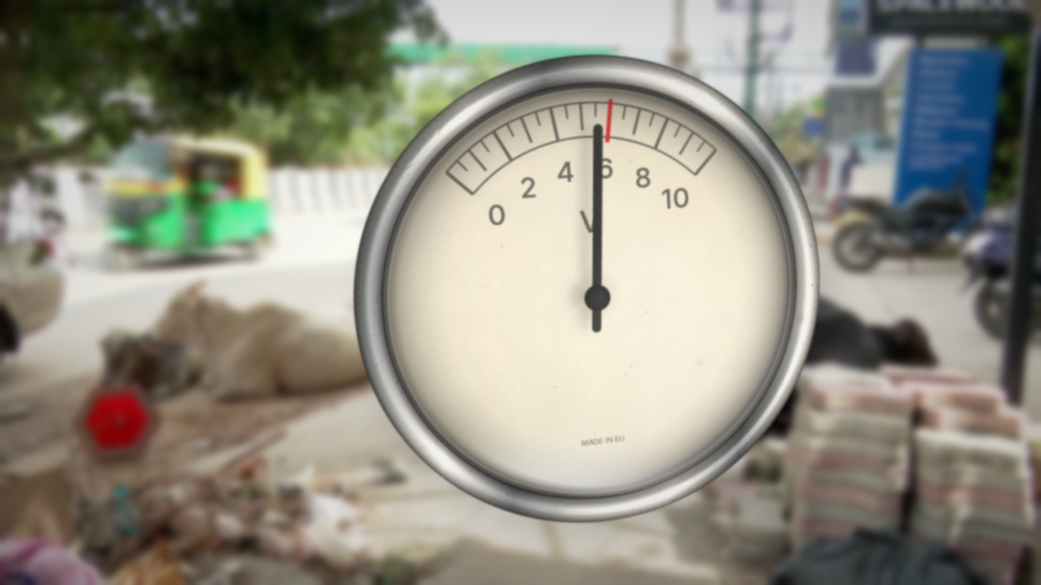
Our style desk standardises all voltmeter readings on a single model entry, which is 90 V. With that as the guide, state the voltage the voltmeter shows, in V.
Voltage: 5.5 V
